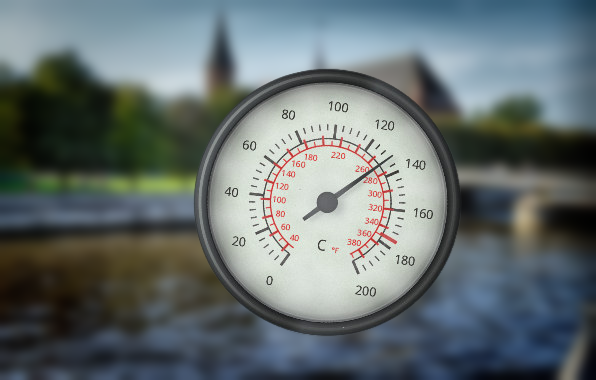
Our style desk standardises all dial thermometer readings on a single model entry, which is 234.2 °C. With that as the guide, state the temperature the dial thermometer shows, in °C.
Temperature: 132 °C
